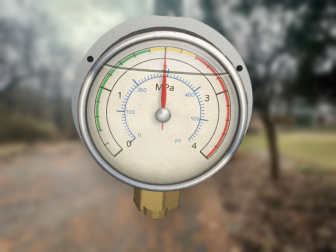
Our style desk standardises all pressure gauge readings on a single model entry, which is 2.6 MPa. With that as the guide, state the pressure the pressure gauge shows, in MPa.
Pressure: 2 MPa
